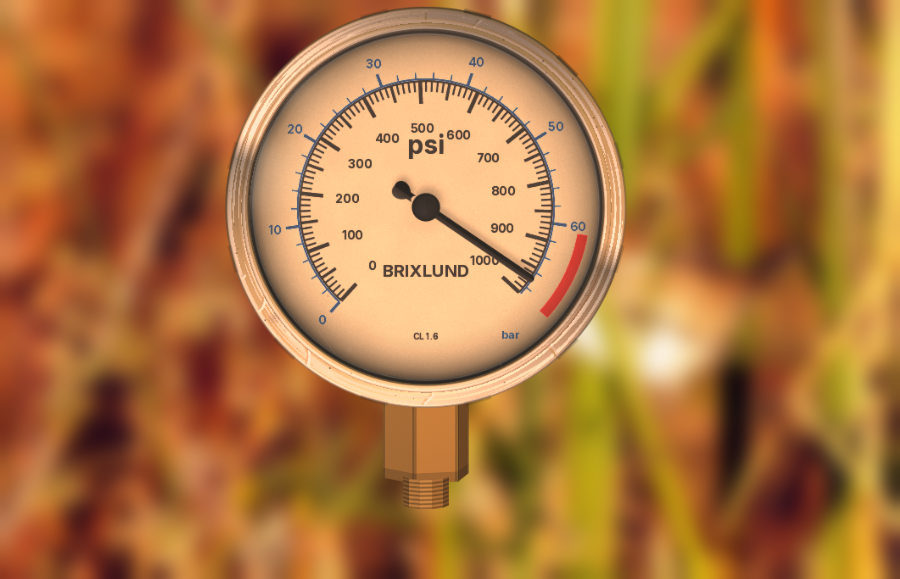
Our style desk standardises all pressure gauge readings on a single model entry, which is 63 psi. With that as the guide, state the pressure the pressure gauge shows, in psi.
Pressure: 970 psi
